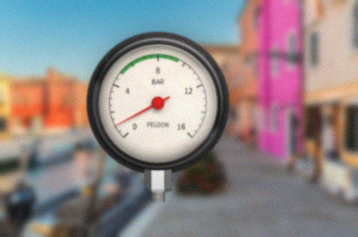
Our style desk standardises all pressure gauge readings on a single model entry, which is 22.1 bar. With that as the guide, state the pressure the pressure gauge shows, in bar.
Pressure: 1 bar
